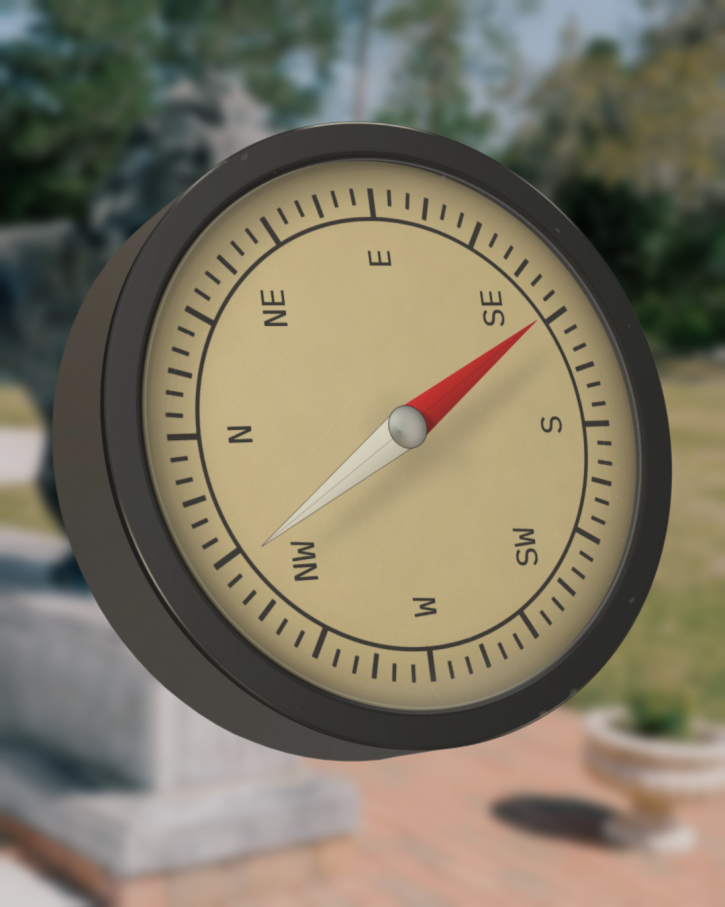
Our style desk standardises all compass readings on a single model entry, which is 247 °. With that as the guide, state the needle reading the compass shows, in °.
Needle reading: 147.5 °
